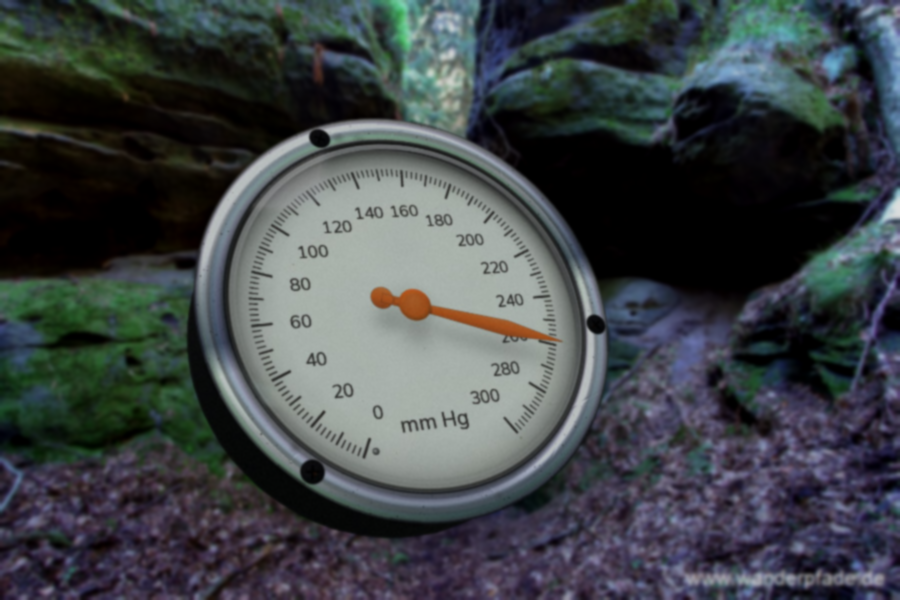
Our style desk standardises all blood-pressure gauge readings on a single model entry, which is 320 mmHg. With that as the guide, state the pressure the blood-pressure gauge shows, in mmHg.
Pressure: 260 mmHg
